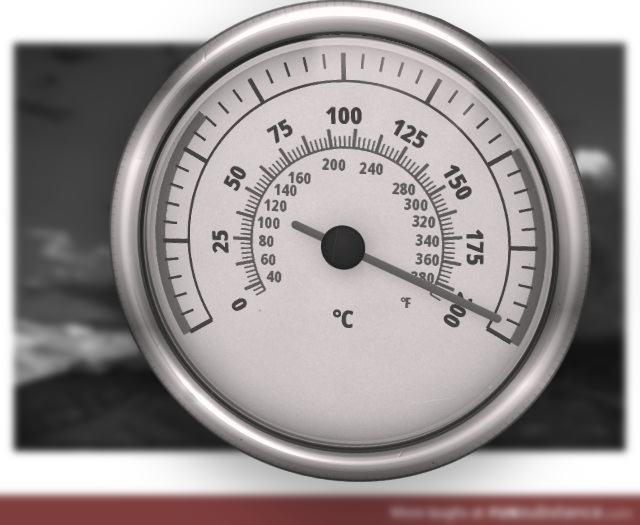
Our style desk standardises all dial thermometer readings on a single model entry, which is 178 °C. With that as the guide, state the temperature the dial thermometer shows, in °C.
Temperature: 195 °C
